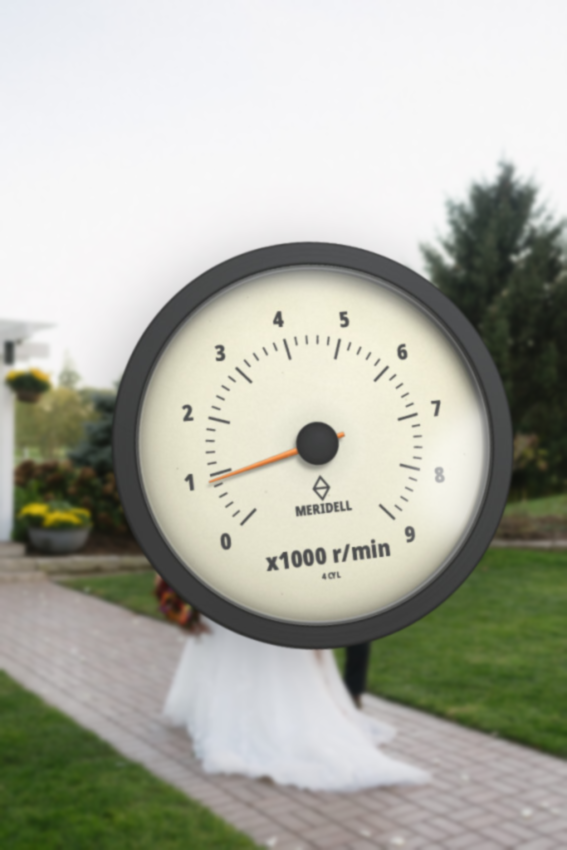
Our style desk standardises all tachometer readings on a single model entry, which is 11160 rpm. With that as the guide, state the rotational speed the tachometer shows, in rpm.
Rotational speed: 900 rpm
